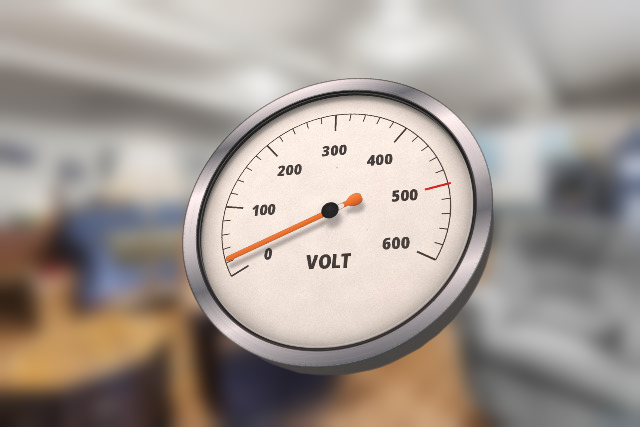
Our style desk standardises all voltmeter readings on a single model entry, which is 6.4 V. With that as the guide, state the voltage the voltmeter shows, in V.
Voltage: 20 V
